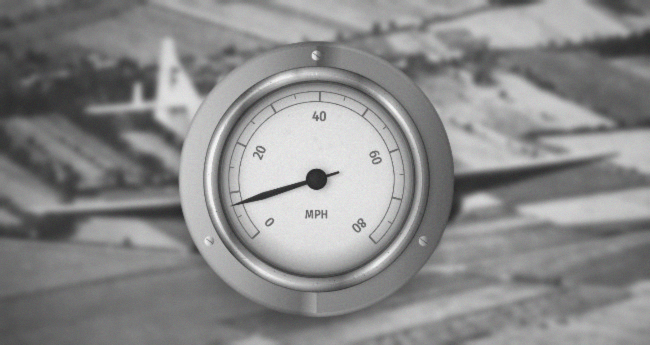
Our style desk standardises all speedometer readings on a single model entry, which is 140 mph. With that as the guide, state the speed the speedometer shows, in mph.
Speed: 7.5 mph
